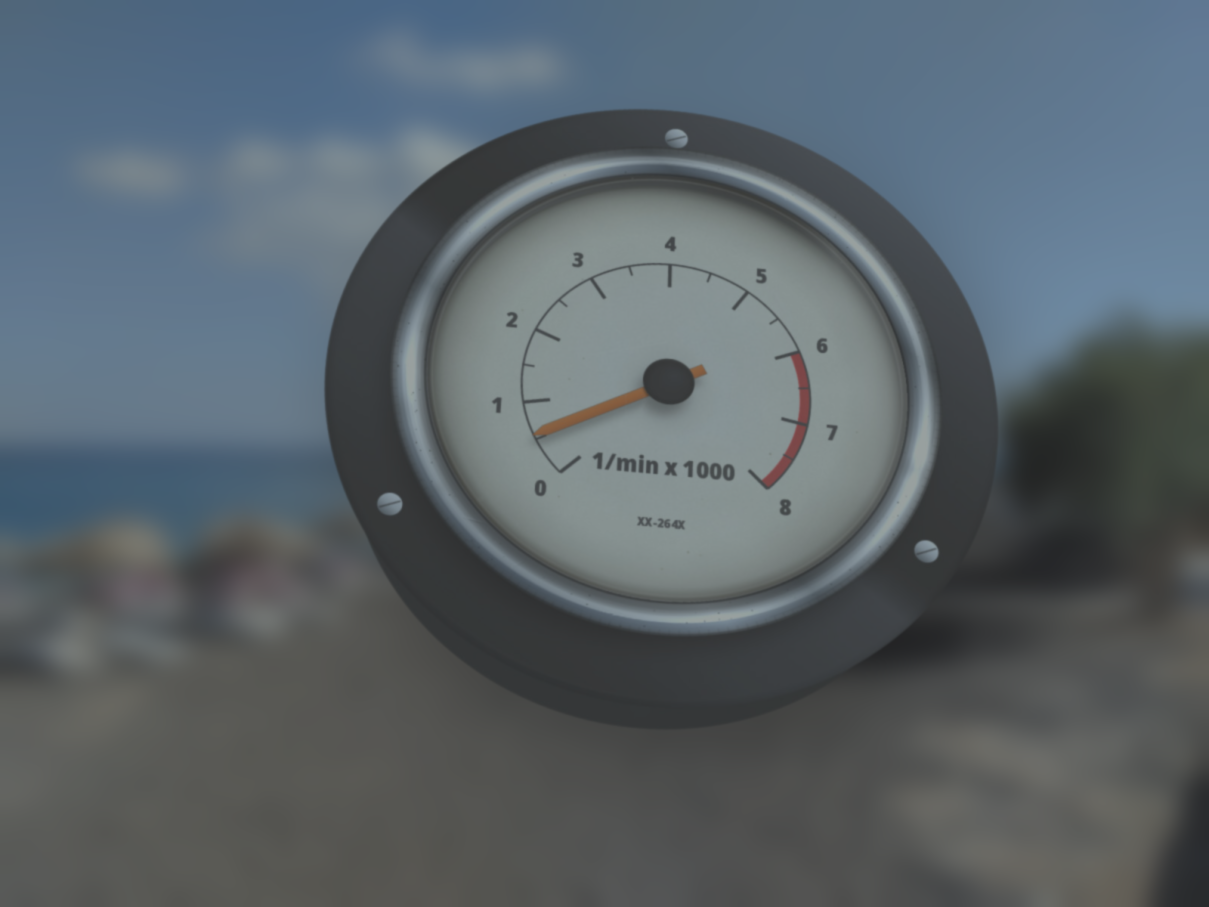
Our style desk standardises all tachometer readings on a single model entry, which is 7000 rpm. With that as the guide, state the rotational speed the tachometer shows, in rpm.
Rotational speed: 500 rpm
